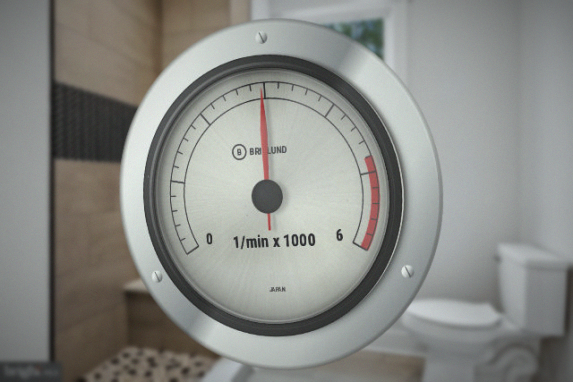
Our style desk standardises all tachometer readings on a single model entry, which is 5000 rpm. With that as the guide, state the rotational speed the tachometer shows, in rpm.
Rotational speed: 3000 rpm
